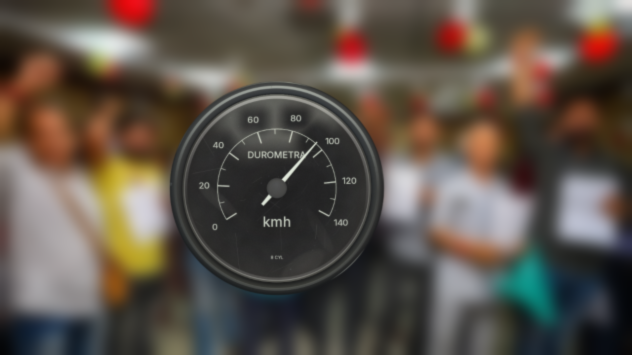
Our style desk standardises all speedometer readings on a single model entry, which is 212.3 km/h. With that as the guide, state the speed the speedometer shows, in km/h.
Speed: 95 km/h
